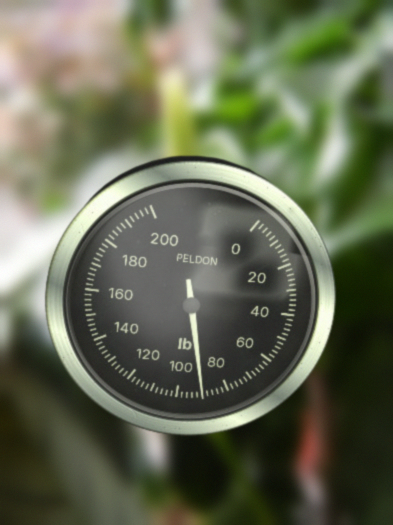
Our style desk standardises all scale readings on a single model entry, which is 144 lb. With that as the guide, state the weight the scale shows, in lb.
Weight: 90 lb
